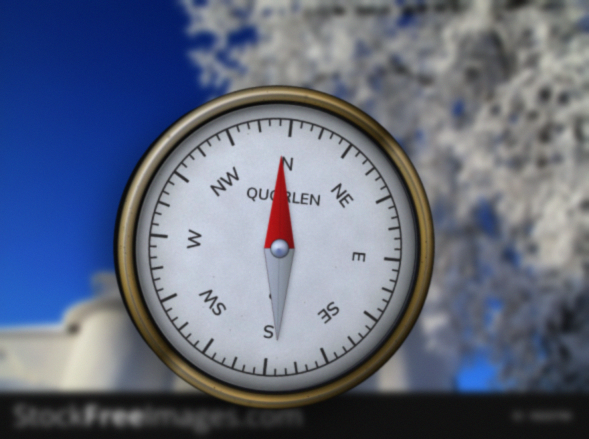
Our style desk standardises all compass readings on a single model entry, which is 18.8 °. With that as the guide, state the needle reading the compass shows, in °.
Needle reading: 355 °
